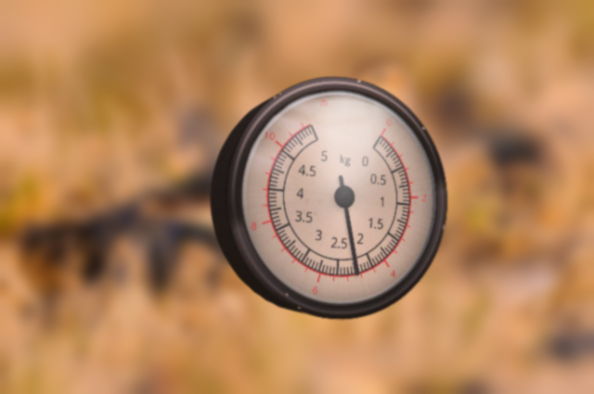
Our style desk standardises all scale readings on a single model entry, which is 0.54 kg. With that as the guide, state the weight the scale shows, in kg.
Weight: 2.25 kg
